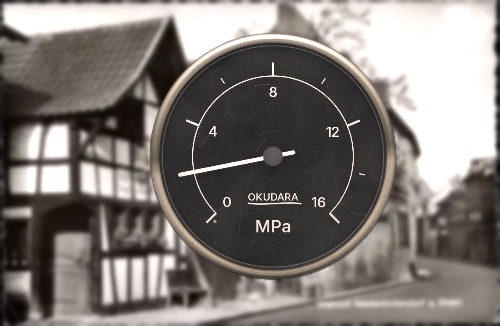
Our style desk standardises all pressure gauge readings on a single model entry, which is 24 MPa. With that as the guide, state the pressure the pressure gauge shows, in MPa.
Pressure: 2 MPa
